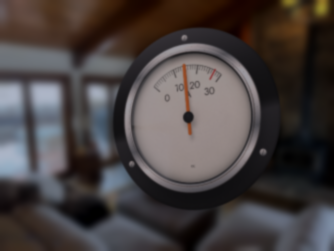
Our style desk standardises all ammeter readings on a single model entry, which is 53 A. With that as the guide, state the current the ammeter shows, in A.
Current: 15 A
